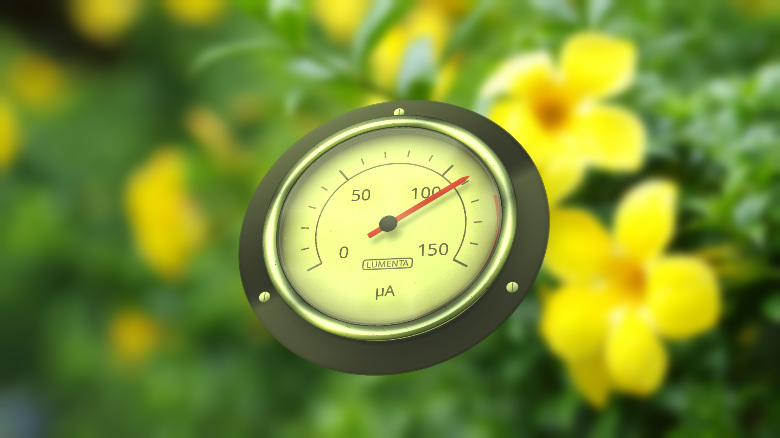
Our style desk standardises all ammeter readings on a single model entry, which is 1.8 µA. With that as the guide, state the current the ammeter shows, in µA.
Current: 110 µA
